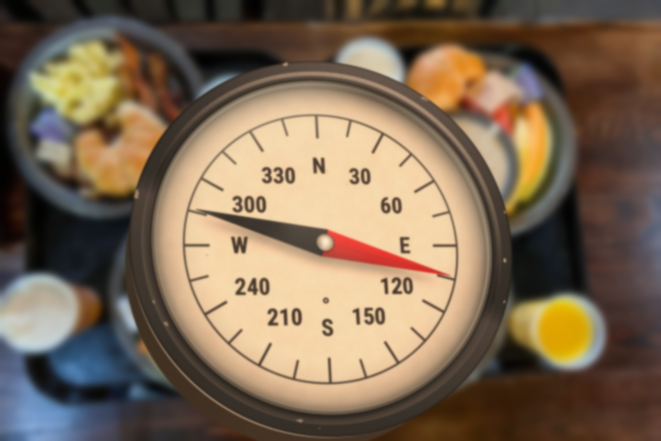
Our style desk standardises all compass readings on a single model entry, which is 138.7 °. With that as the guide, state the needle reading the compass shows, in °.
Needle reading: 105 °
